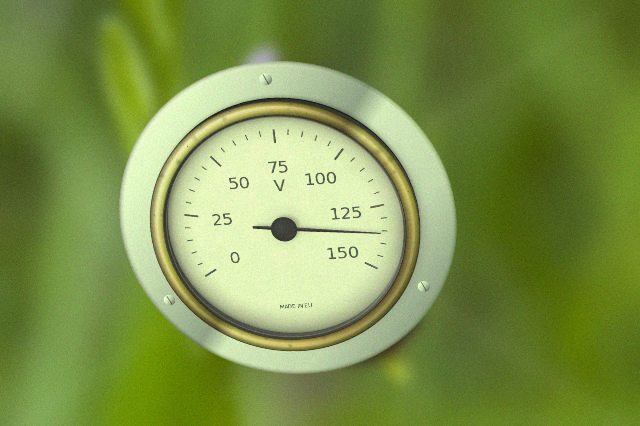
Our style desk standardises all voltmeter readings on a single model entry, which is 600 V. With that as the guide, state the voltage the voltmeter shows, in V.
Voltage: 135 V
